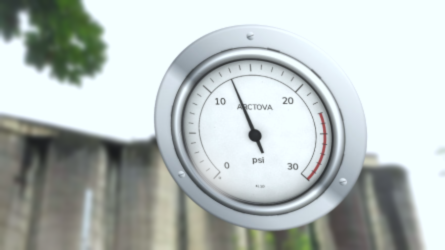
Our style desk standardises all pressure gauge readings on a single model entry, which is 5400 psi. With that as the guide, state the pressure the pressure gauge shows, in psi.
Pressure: 13 psi
